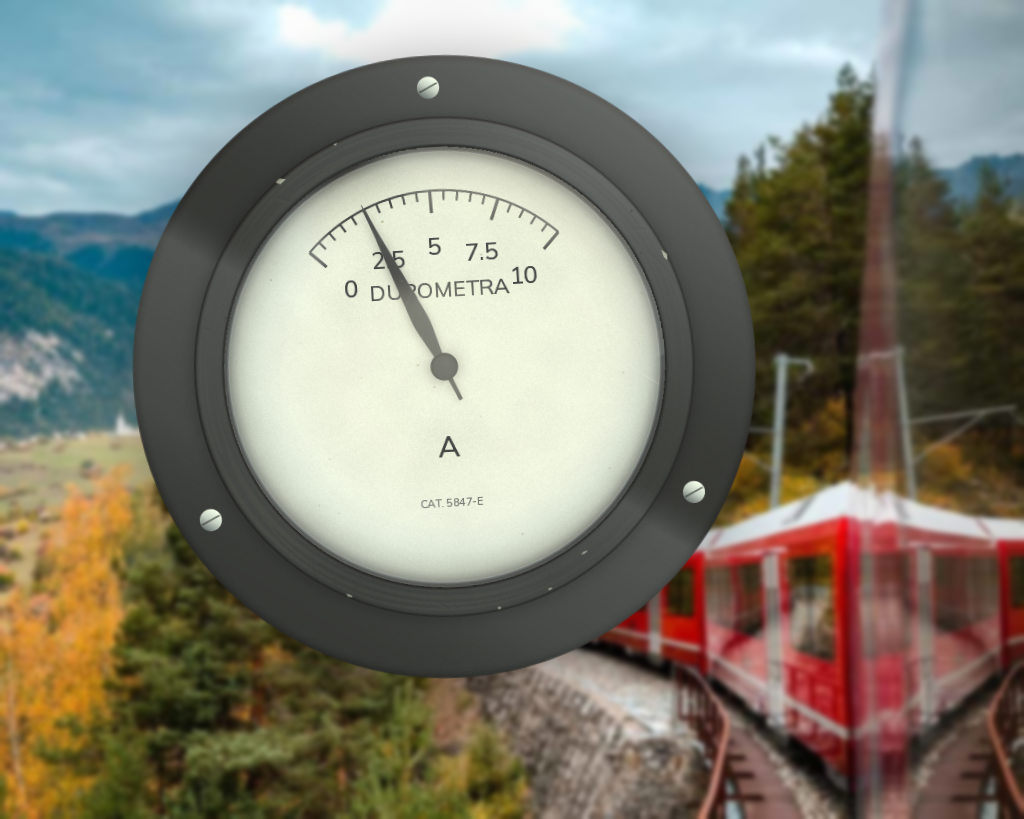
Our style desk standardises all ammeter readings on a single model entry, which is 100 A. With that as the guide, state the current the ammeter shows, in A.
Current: 2.5 A
